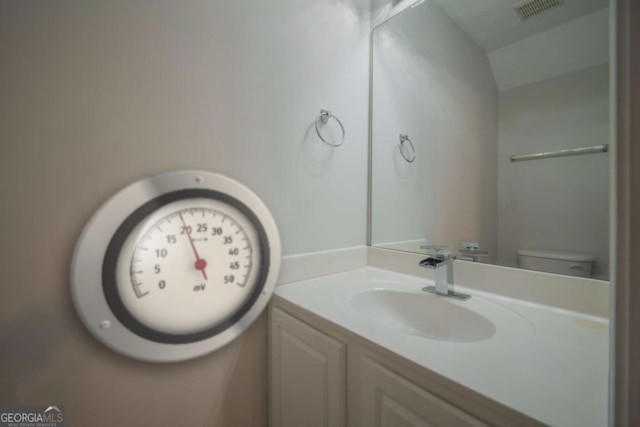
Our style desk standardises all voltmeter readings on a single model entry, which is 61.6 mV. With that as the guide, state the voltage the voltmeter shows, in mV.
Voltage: 20 mV
